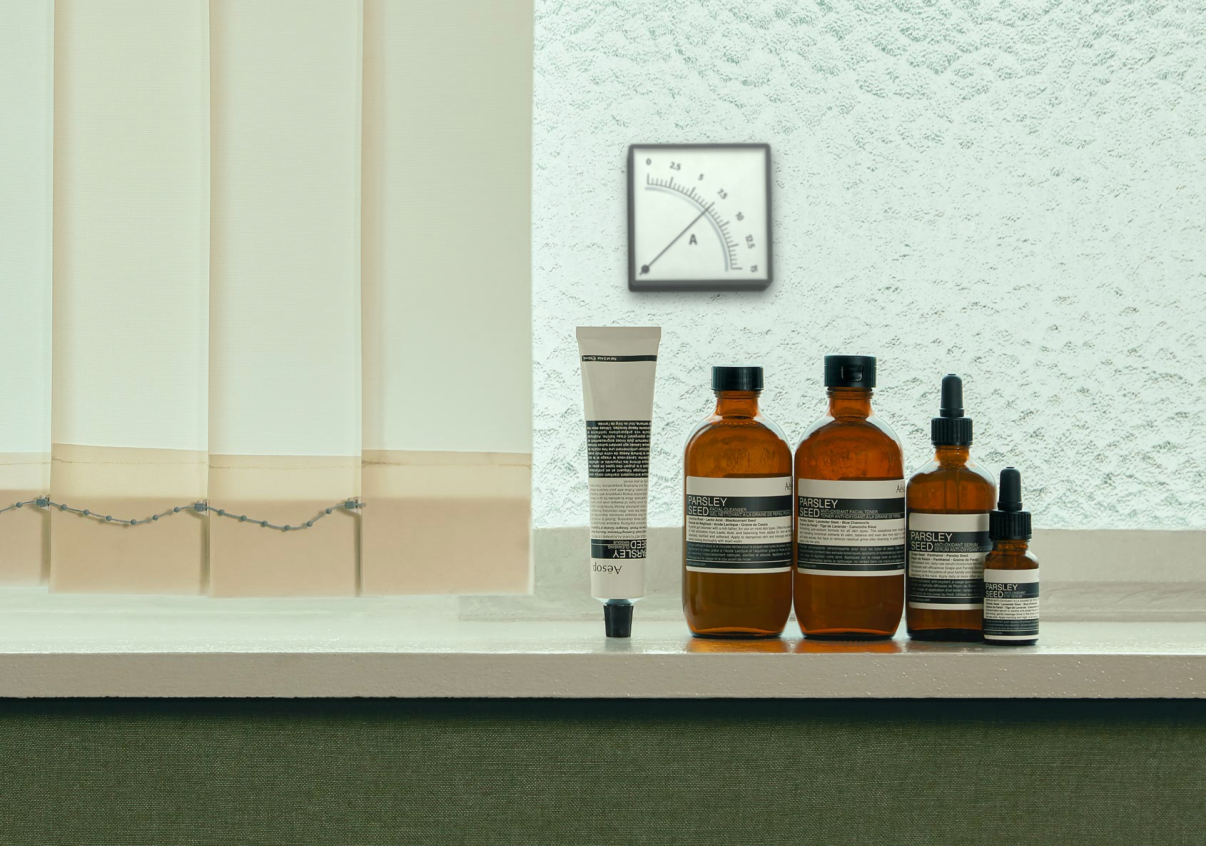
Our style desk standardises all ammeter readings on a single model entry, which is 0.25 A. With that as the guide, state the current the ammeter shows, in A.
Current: 7.5 A
